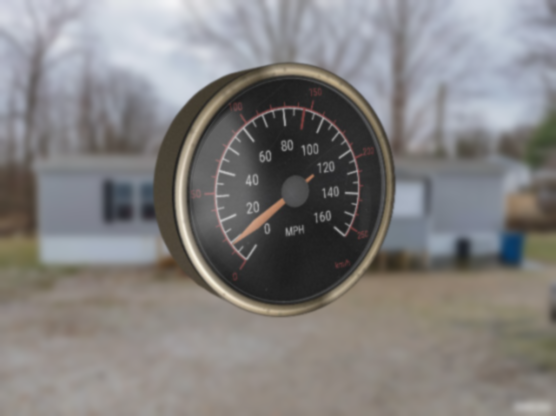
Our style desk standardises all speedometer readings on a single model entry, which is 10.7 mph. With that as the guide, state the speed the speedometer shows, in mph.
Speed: 10 mph
